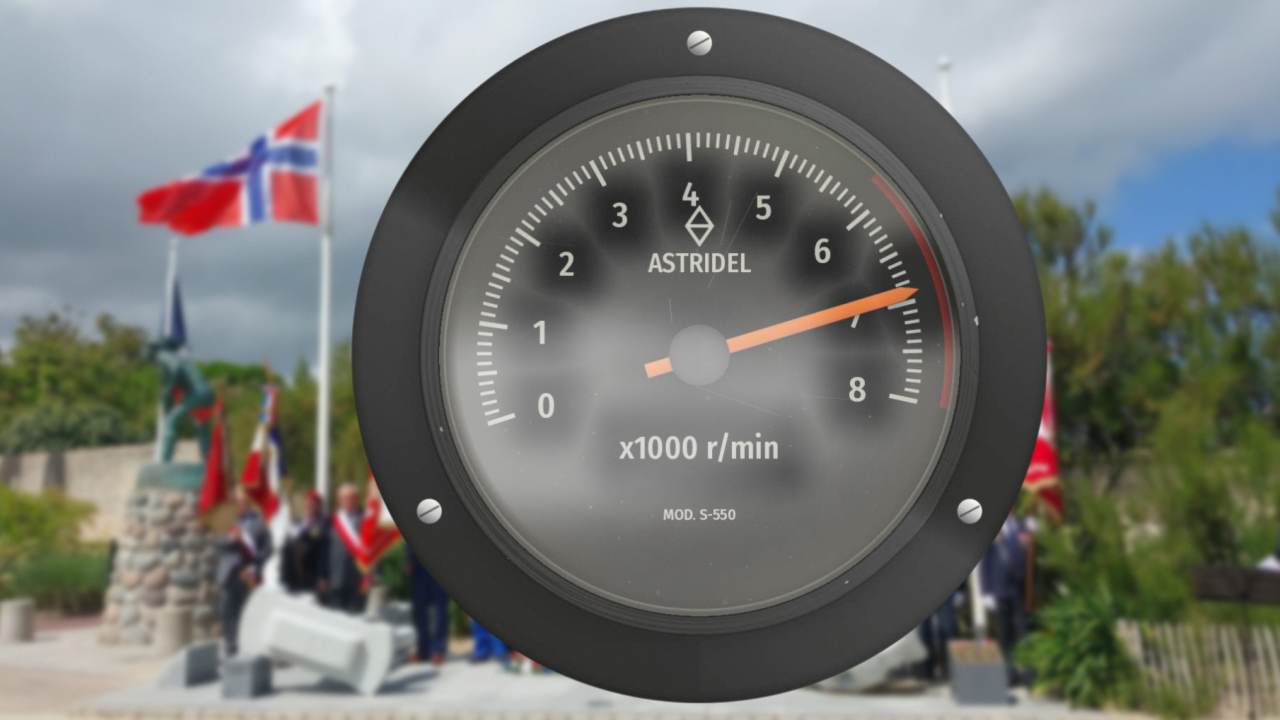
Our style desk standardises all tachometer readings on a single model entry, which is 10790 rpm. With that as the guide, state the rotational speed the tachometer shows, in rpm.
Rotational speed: 6900 rpm
